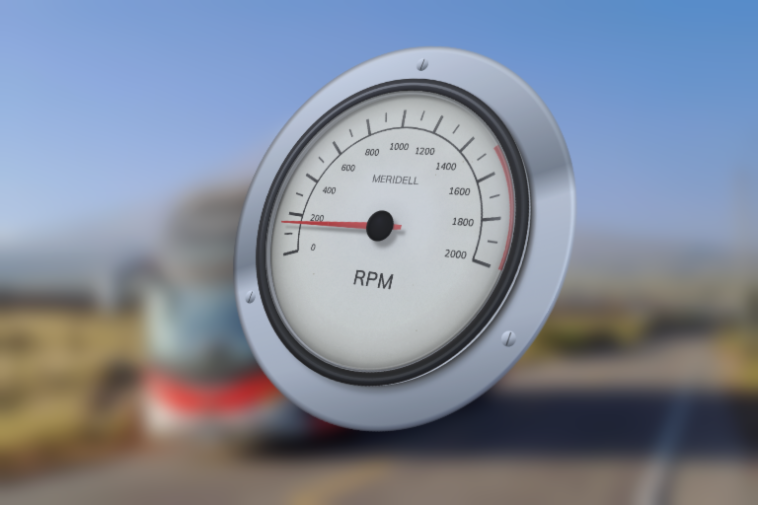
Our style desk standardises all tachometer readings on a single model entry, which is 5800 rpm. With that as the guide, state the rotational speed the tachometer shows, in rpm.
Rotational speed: 150 rpm
